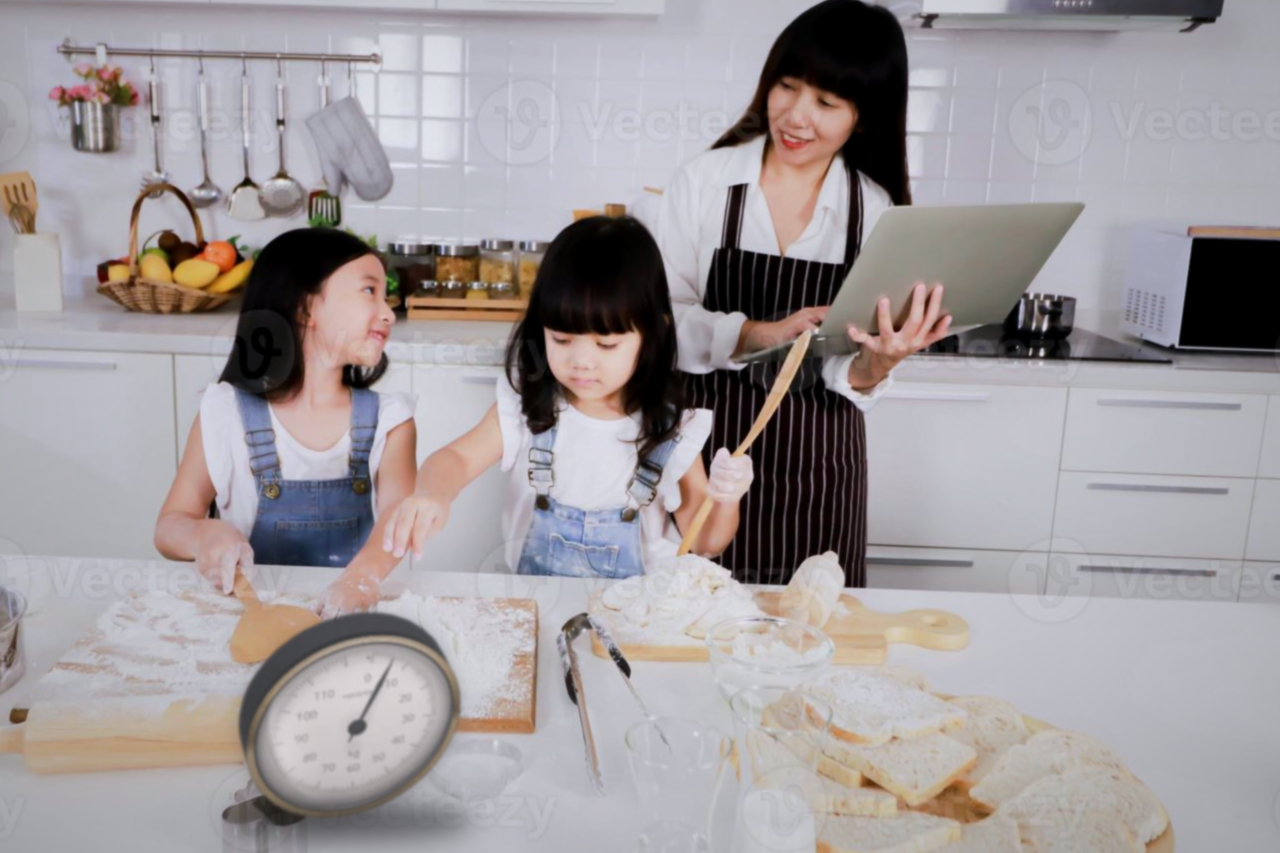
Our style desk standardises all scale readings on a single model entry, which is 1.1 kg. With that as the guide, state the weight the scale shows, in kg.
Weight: 5 kg
